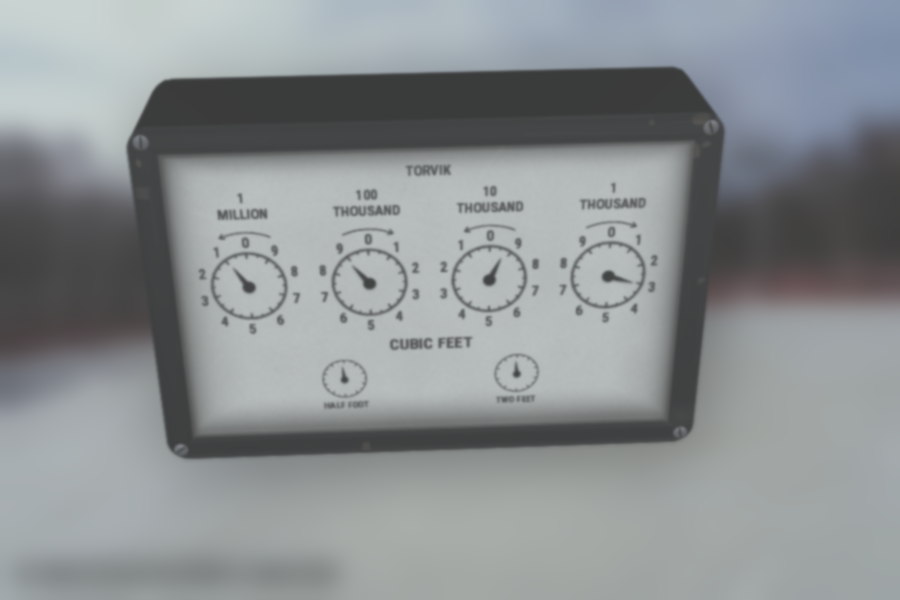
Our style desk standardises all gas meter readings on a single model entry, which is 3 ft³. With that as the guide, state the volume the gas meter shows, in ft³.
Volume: 89300 ft³
